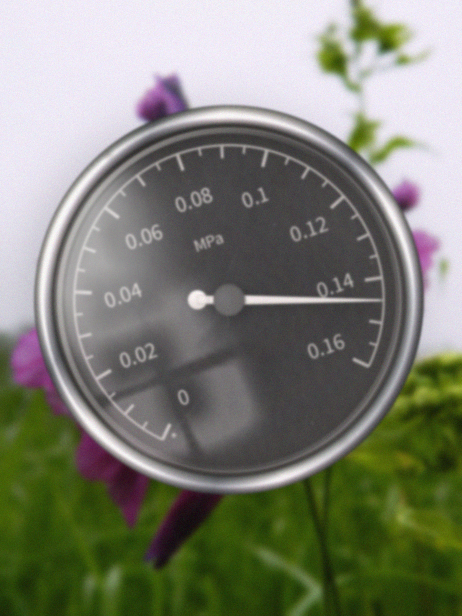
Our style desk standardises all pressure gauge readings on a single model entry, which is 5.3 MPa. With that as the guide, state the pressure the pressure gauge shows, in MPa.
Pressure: 0.145 MPa
